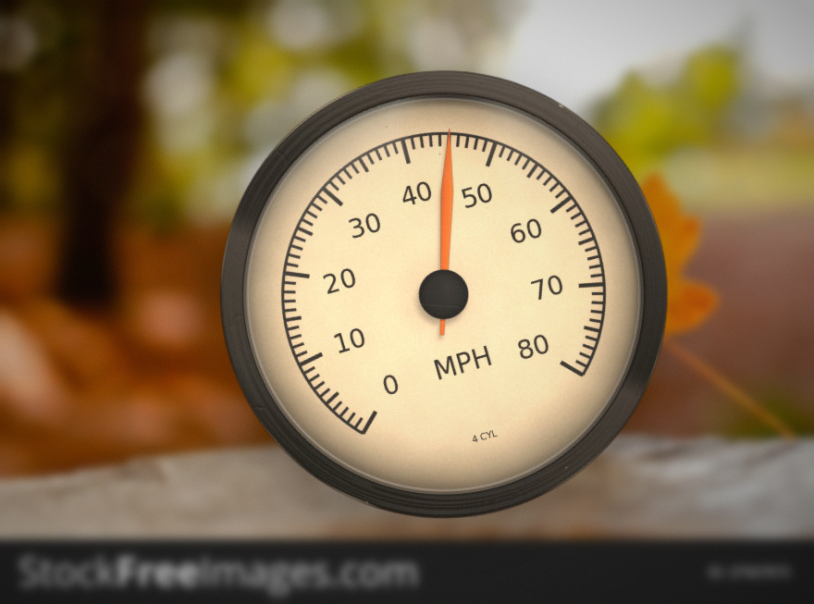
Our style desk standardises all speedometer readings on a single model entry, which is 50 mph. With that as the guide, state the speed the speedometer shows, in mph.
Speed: 45 mph
